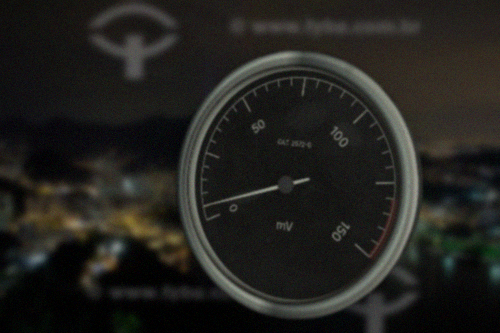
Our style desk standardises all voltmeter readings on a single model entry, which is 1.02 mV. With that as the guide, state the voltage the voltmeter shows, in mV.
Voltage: 5 mV
